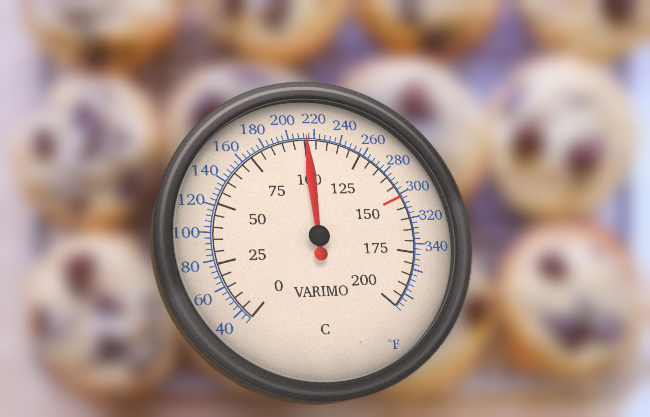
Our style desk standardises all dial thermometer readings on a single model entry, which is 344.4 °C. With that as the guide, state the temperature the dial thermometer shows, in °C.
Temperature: 100 °C
